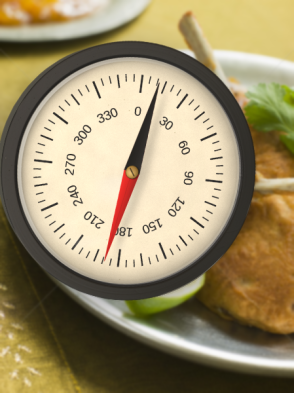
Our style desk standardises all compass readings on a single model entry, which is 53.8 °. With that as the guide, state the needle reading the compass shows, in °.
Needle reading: 190 °
